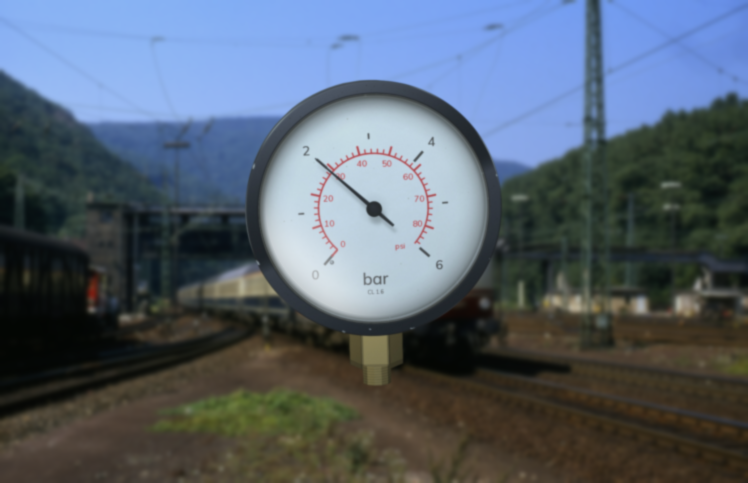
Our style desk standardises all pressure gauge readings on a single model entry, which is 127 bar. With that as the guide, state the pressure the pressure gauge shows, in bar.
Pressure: 2 bar
